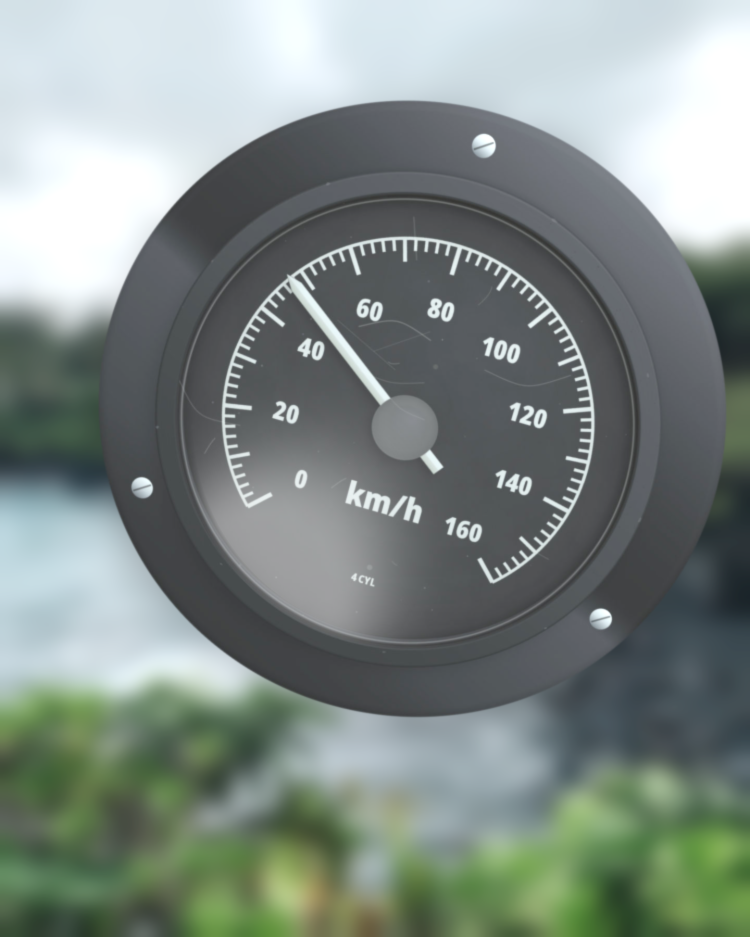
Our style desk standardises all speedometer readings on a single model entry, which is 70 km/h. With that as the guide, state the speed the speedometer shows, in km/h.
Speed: 48 km/h
